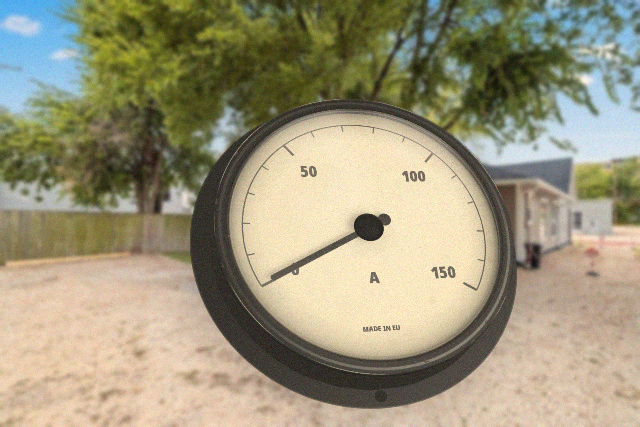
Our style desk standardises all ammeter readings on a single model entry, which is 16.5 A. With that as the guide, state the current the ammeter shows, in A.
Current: 0 A
